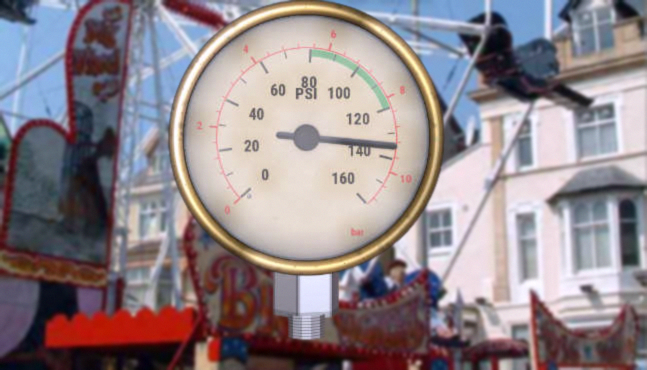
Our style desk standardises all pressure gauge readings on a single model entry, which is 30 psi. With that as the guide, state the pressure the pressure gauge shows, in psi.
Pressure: 135 psi
